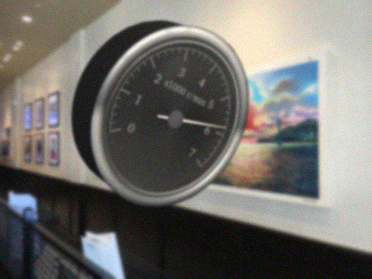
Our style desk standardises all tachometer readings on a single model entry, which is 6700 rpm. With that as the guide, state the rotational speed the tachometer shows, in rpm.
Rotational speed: 5800 rpm
